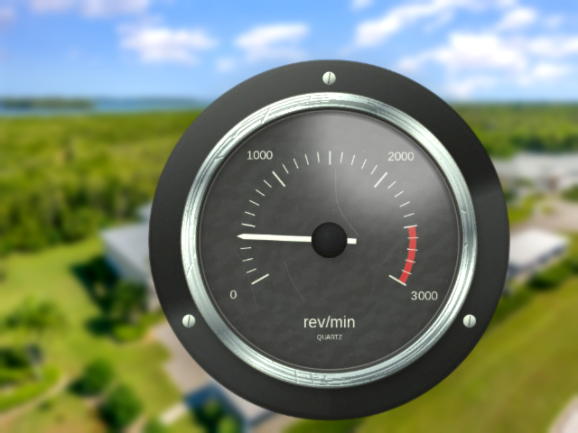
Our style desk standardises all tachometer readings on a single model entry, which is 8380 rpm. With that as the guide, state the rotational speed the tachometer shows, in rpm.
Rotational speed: 400 rpm
